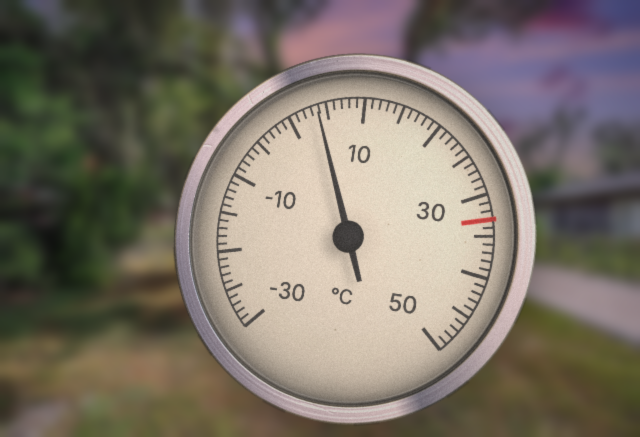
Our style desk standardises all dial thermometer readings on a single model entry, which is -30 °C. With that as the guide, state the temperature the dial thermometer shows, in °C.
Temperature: 4 °C
